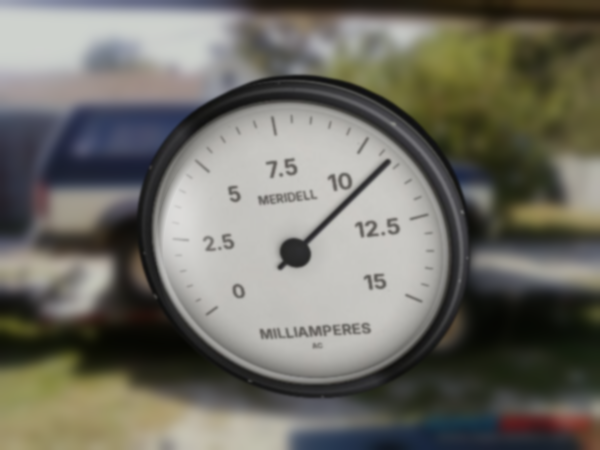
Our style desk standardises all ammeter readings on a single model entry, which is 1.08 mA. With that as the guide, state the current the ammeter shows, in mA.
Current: 10.75 mA
